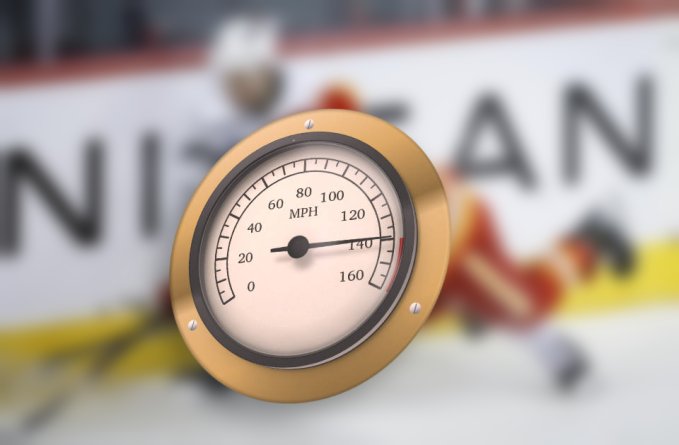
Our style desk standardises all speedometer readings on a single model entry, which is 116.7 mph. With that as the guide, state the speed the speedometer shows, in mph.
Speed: 140 mph
